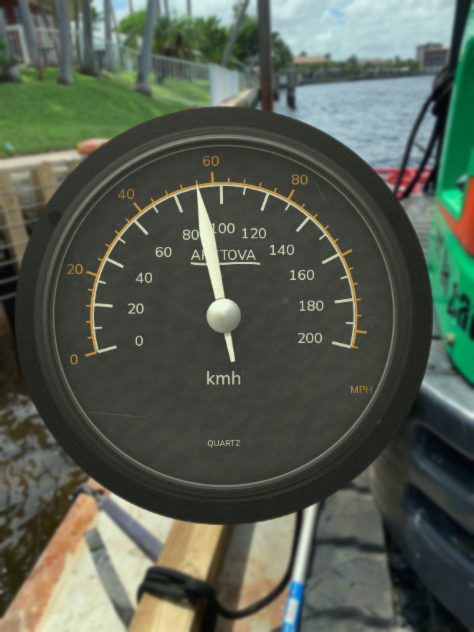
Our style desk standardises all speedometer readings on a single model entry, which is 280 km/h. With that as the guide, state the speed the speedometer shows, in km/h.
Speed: 90 km/h
